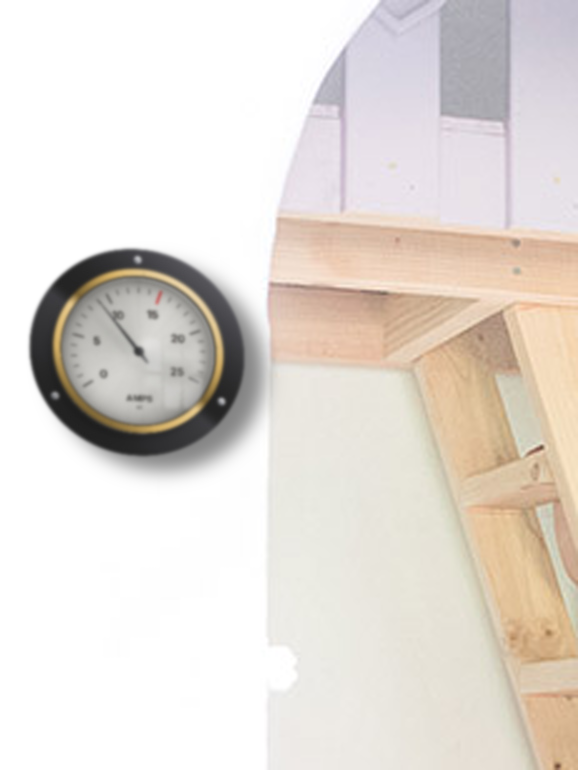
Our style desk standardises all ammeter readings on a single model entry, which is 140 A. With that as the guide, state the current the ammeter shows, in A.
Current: 9 A
